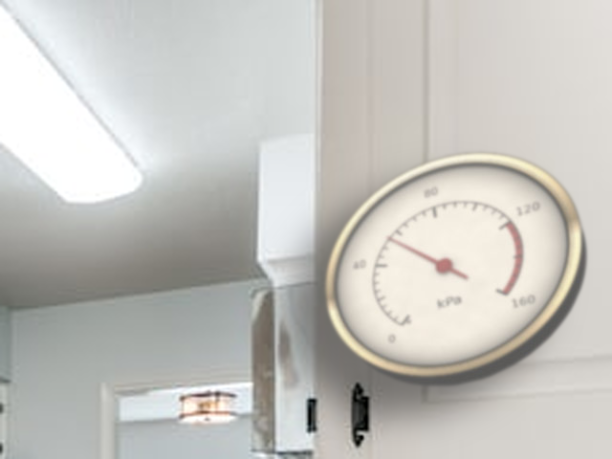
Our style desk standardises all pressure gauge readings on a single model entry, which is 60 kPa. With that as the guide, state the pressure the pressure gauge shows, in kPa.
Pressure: 55 kPa
